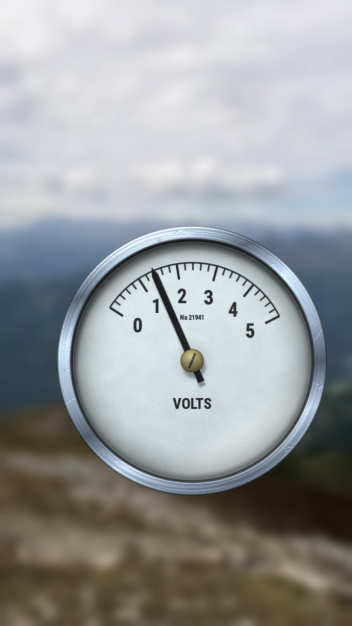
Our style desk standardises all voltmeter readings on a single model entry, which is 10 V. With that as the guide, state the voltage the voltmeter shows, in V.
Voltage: 1.4 V
